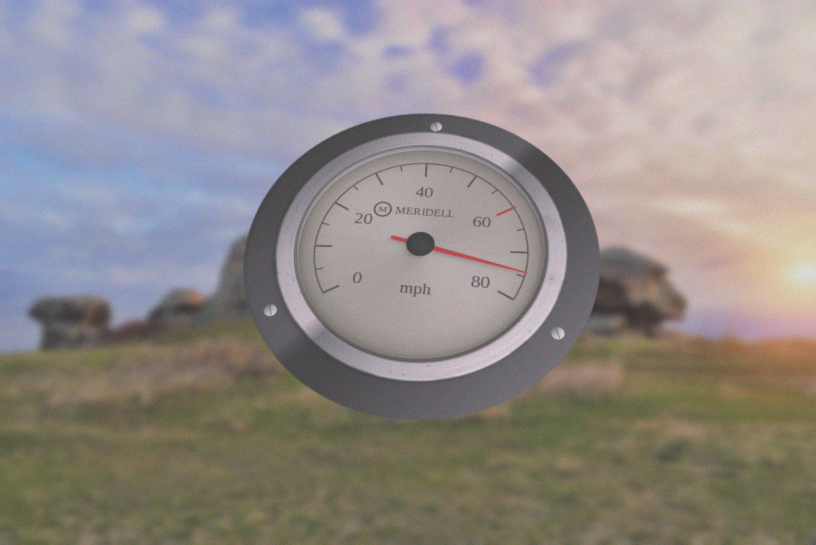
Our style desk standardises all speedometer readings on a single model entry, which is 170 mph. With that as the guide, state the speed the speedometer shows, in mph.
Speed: 75 mph
